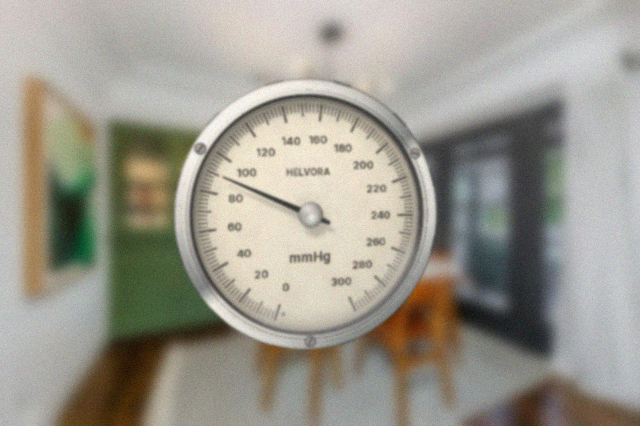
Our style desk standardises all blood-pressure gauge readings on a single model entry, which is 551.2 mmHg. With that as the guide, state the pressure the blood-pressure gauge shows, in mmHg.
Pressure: 90 mmHg
